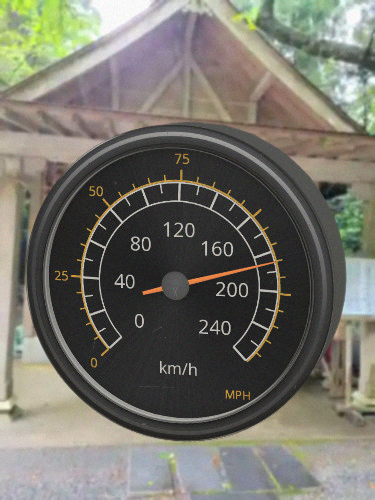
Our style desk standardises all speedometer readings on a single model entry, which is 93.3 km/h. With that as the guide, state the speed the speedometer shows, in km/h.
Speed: 185 km/h
